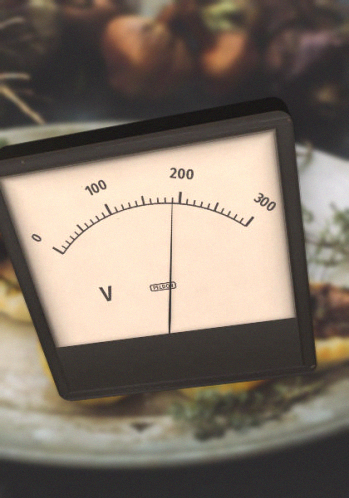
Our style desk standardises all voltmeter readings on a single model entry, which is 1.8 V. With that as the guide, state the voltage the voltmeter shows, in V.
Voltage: 190 V
